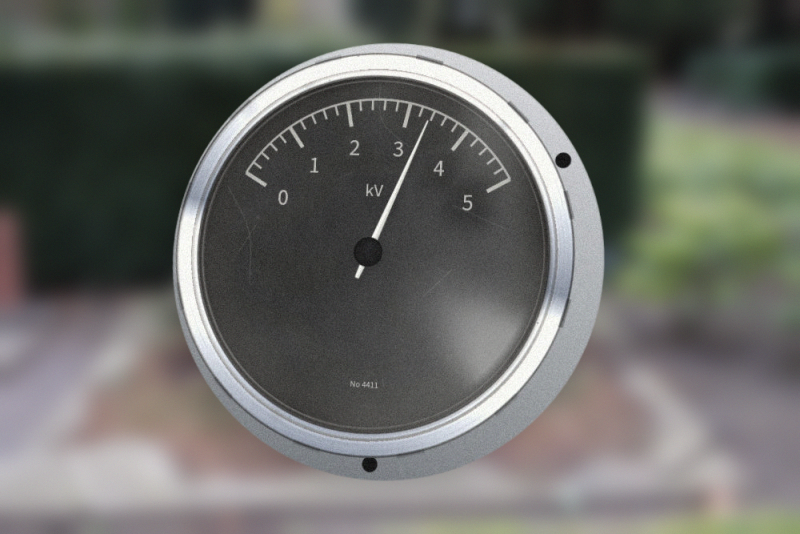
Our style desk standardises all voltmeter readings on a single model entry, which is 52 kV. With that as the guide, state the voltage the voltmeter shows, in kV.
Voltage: 3.4 kV
